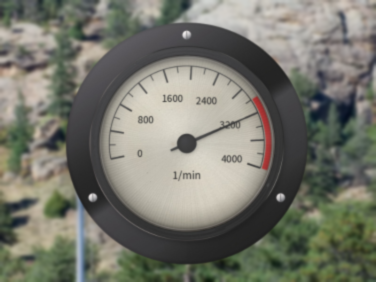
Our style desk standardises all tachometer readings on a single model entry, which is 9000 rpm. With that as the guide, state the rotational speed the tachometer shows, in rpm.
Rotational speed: 3200 rpm
